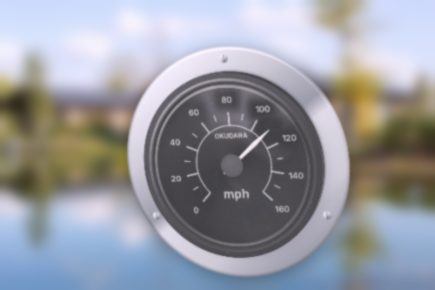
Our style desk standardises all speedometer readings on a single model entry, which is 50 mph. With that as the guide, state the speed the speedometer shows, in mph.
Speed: 110 mph
